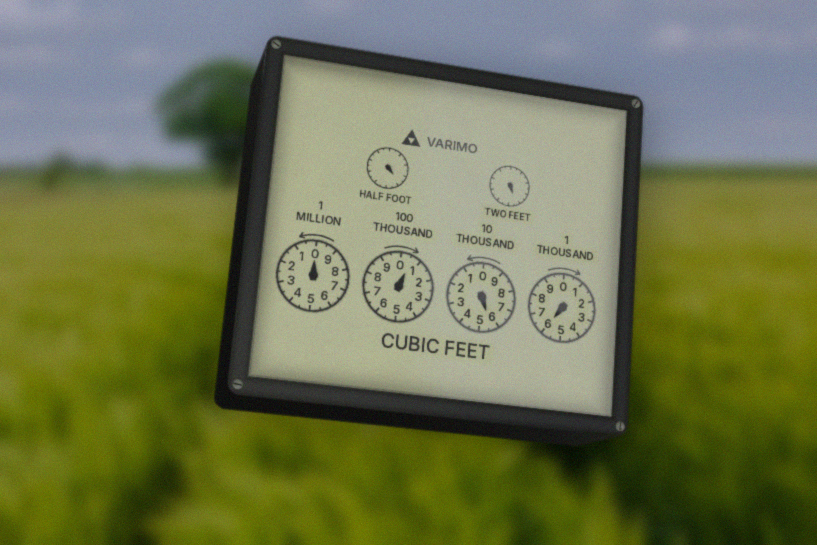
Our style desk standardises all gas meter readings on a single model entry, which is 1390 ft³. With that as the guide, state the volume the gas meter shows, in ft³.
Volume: 5600 ft³
